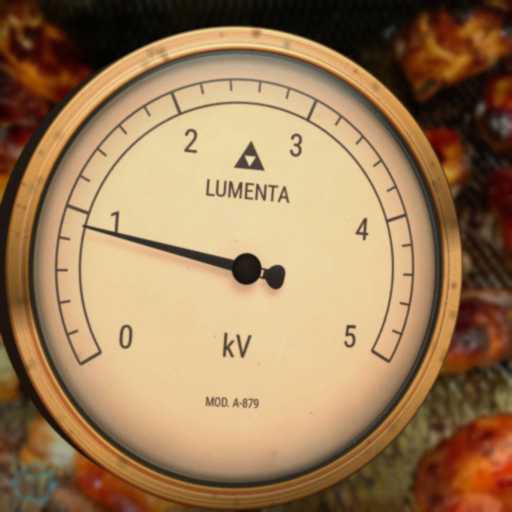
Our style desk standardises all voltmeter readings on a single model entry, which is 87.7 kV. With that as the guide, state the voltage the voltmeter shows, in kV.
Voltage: 0.9 kV
